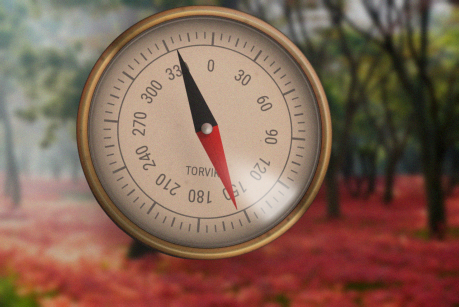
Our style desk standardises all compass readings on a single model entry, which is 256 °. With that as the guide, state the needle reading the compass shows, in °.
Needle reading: 155 °
